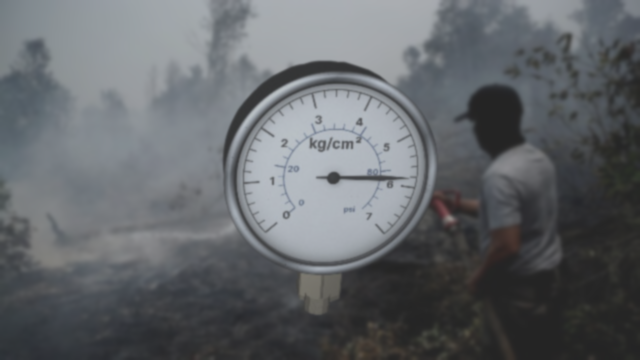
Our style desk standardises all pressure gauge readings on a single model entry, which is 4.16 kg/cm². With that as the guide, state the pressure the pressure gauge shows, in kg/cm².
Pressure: 5.8 kg/cm²
